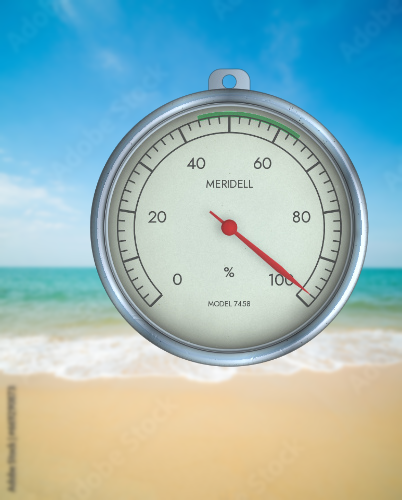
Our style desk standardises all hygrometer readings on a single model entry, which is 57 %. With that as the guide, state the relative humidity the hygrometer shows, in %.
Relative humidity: 98 %
